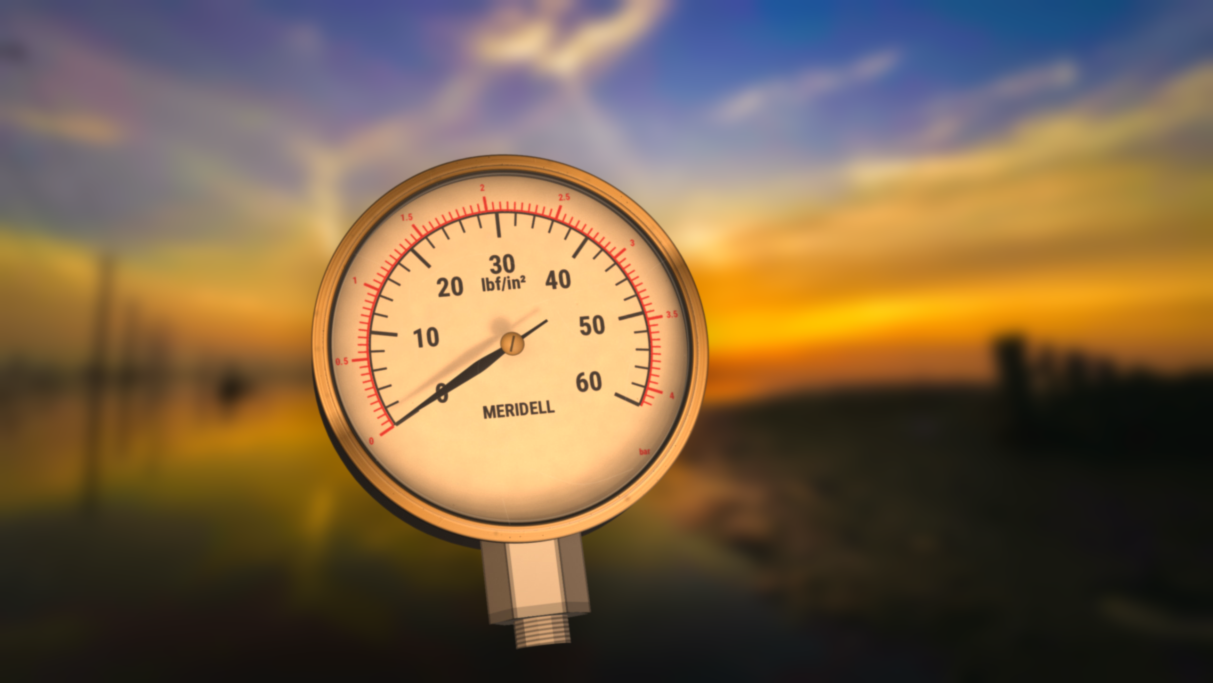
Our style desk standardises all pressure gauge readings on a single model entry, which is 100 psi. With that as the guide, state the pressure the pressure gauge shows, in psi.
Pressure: 0 psi
